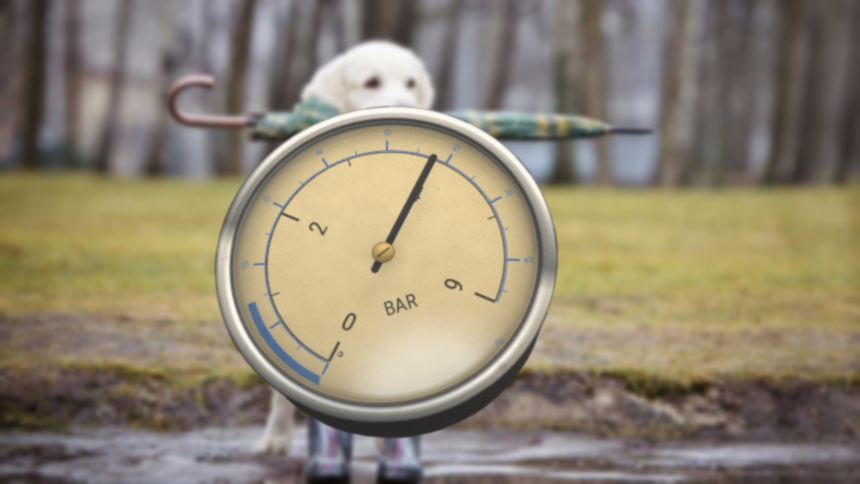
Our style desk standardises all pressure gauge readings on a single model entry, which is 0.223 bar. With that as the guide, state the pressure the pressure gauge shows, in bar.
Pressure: 4 bar
